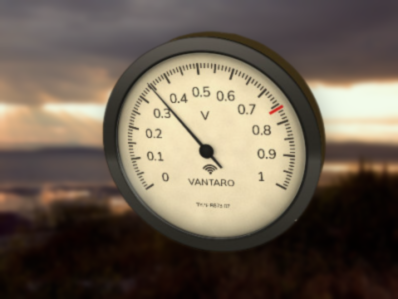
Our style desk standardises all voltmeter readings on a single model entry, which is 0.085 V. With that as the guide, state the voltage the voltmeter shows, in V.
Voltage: 0.35 V
